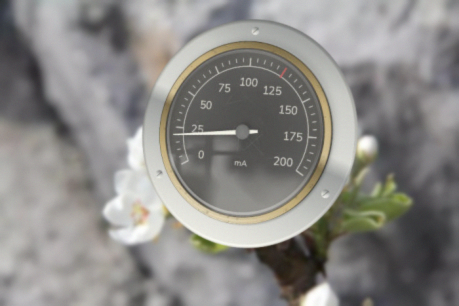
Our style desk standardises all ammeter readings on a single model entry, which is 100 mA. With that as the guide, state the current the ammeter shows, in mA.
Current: 20 mA
